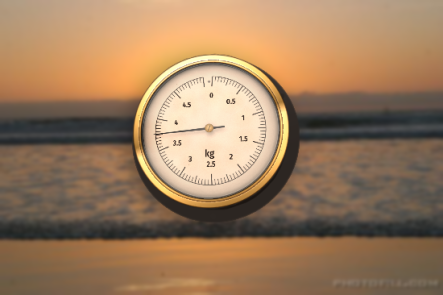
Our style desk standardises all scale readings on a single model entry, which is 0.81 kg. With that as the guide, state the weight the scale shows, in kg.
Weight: 3.75 kg
